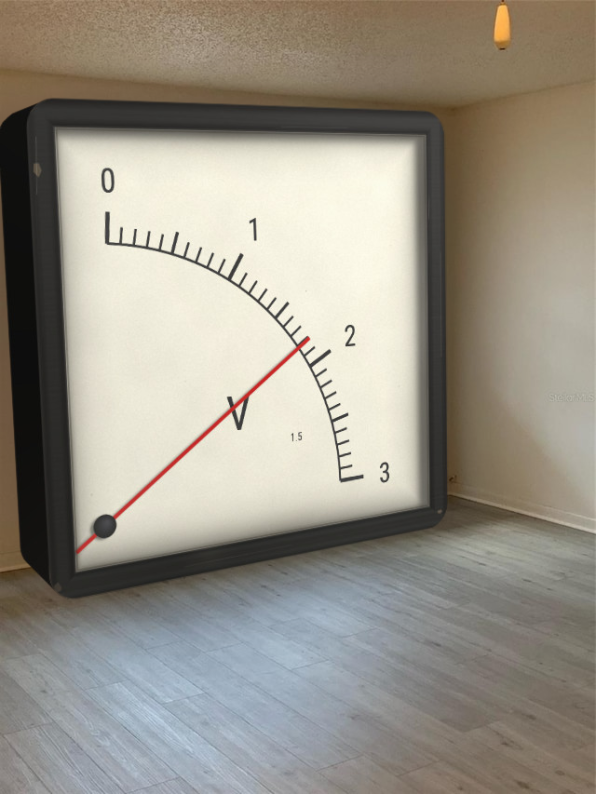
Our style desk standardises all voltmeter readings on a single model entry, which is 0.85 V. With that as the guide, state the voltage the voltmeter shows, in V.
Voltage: 1.8 V
